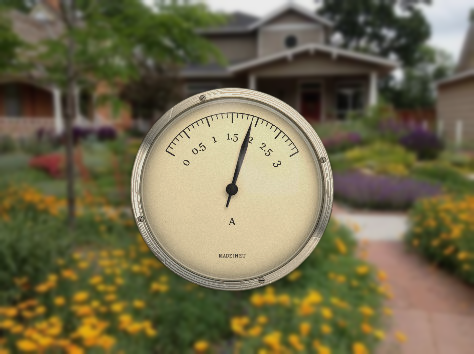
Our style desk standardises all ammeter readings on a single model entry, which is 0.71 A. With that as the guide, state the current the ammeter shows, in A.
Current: 1.9 A
